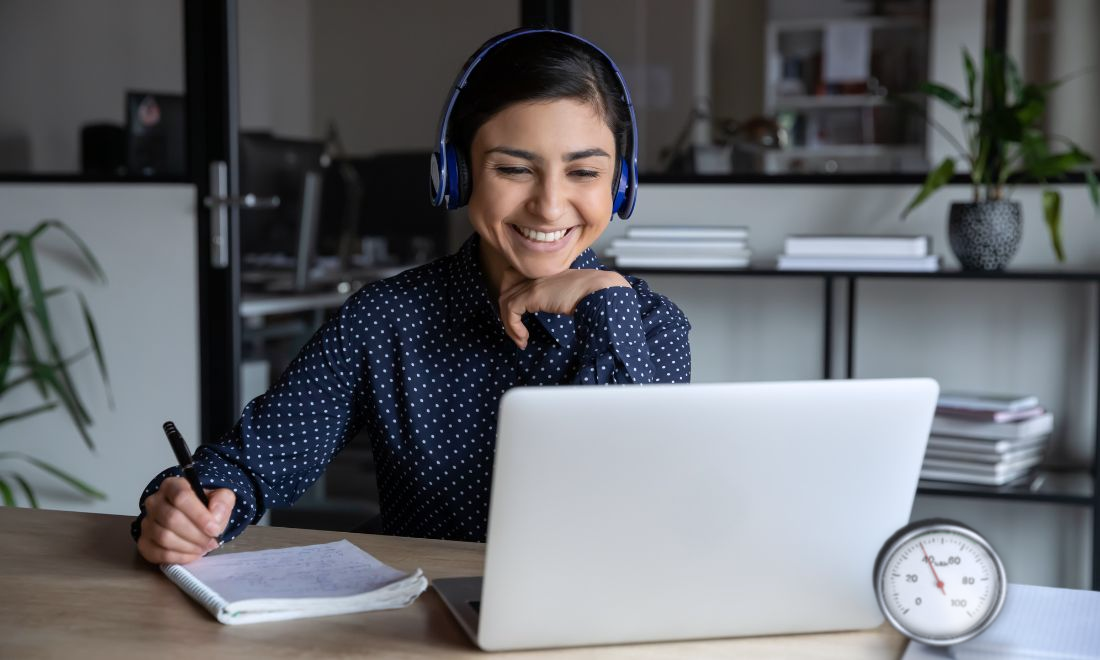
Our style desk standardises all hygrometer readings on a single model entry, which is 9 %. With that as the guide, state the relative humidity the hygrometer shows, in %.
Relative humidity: 40 %
